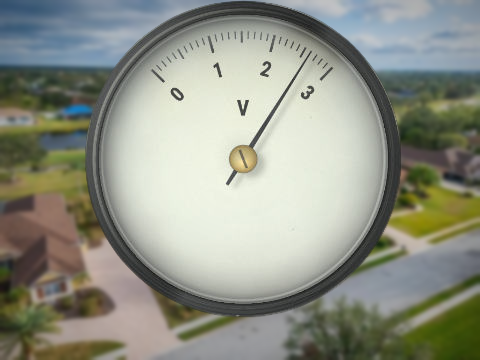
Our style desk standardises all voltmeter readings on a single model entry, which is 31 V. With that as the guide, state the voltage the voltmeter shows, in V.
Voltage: 2.6 V
